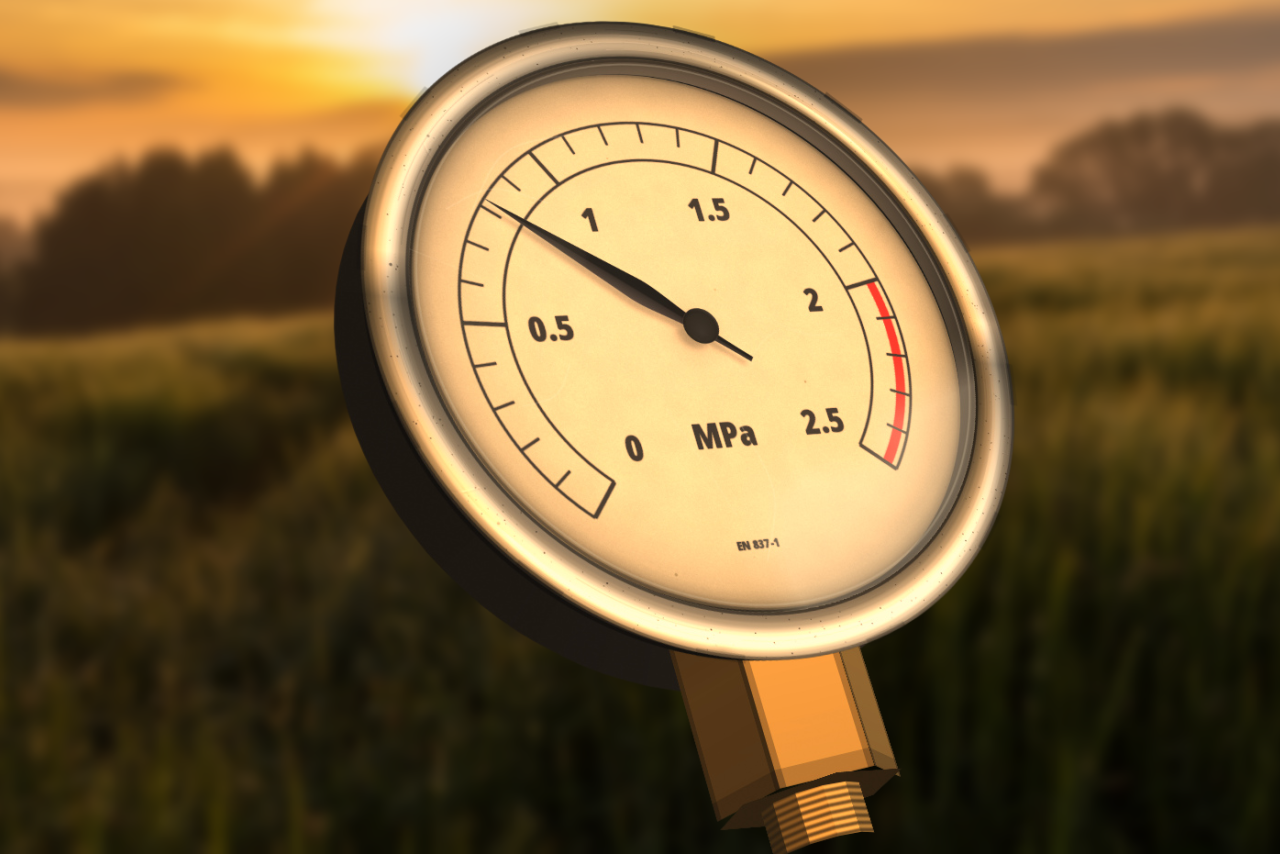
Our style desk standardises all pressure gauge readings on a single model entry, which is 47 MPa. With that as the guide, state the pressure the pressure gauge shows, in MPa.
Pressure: 0.8 MPa
